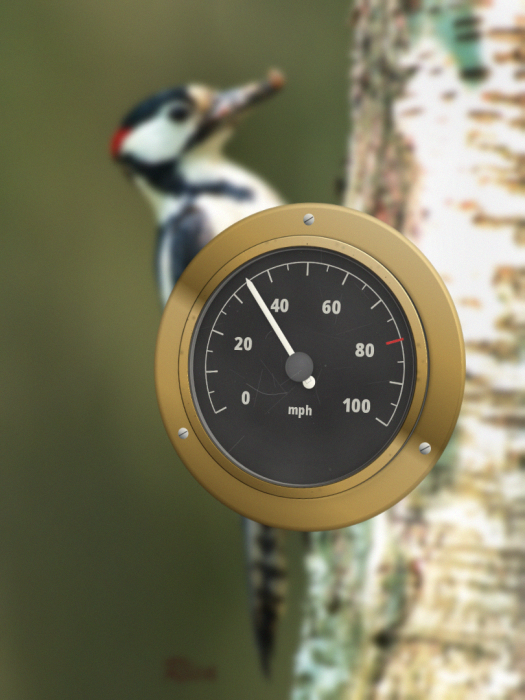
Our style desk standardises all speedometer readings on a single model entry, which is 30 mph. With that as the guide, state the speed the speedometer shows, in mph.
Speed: 35 mph
